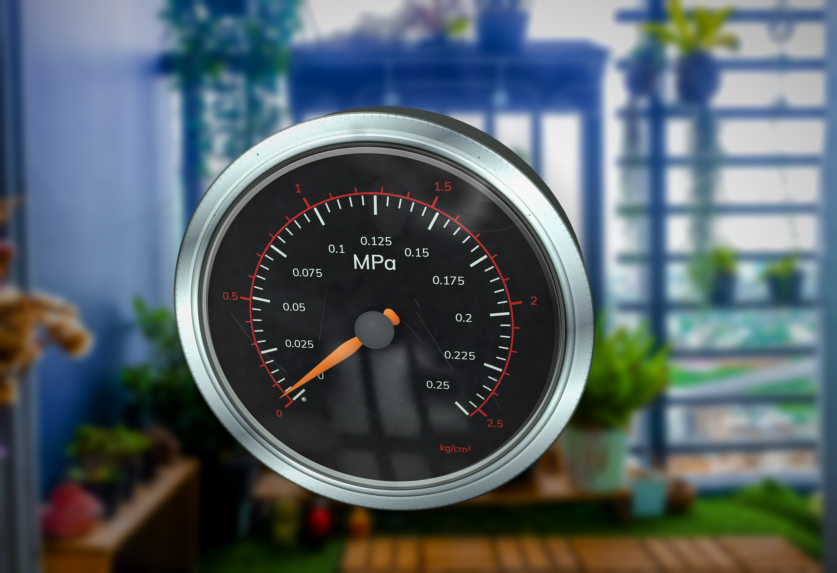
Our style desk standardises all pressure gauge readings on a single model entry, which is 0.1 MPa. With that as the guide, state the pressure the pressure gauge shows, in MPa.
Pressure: 0.005 MPa
